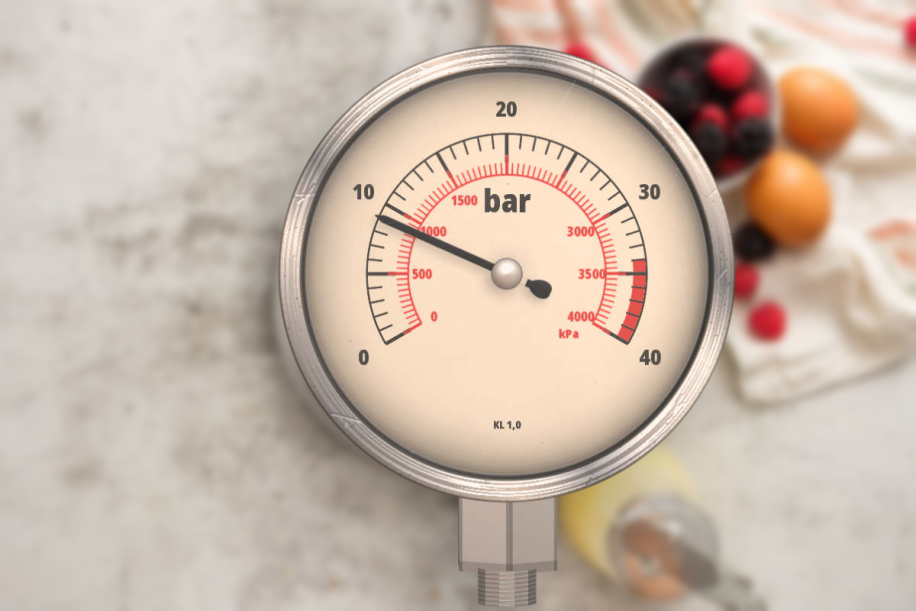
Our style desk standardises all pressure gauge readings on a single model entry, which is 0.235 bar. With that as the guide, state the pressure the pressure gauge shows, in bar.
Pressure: 9 bar
